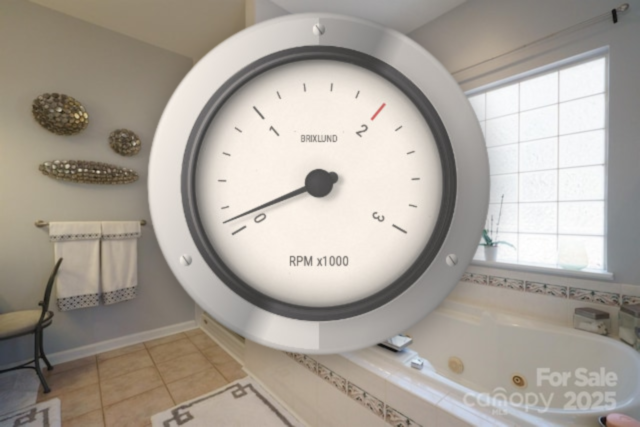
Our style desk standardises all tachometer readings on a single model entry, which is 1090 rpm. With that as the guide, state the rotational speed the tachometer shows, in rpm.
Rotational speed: 100 rpm
